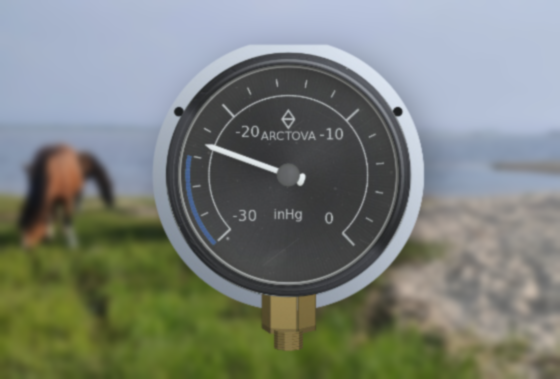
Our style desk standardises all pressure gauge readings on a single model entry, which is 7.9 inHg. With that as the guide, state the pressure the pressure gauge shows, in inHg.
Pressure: -23 inHg
